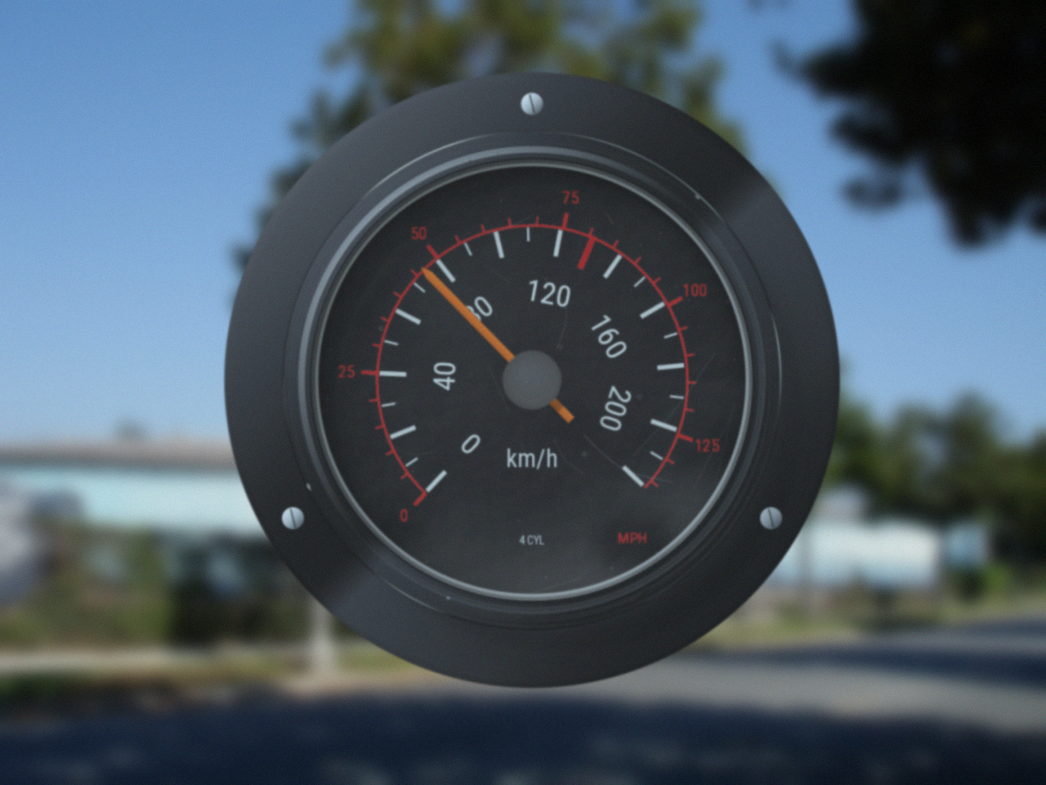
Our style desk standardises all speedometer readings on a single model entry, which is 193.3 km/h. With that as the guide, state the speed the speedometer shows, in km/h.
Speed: 75 km/h
